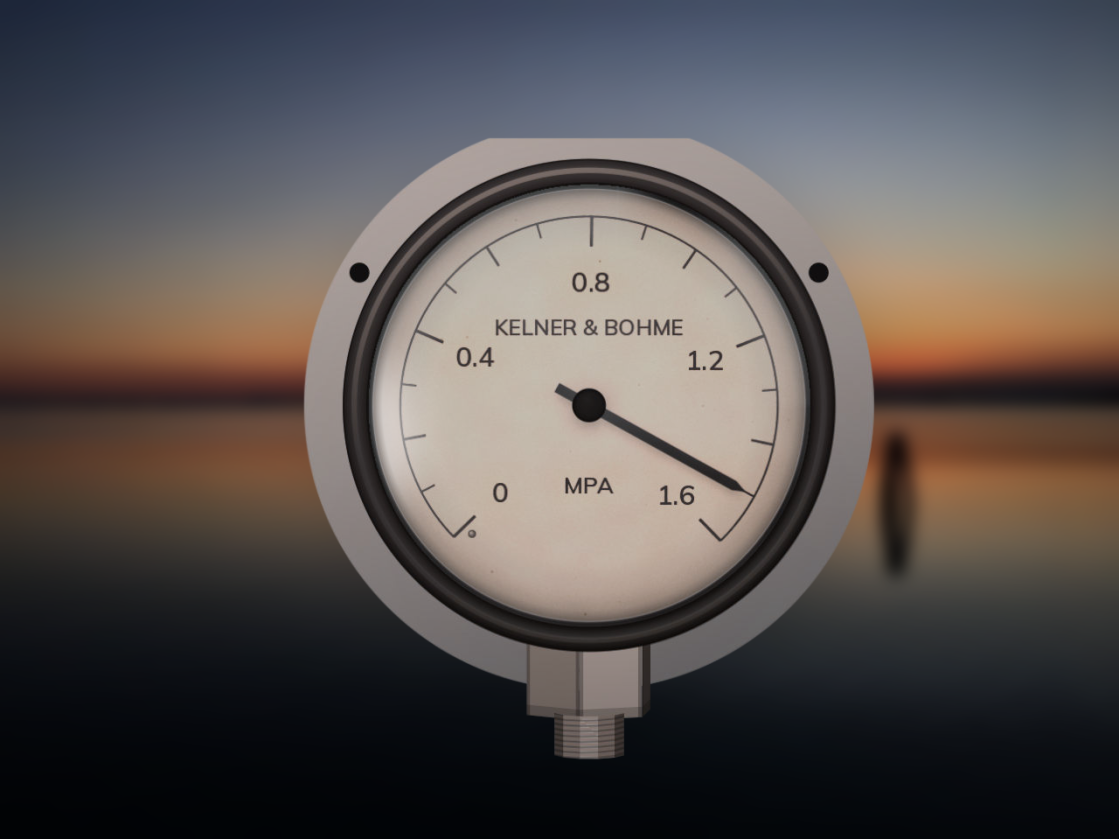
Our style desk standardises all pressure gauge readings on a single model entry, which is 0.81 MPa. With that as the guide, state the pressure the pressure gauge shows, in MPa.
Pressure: 1.5 MPa
